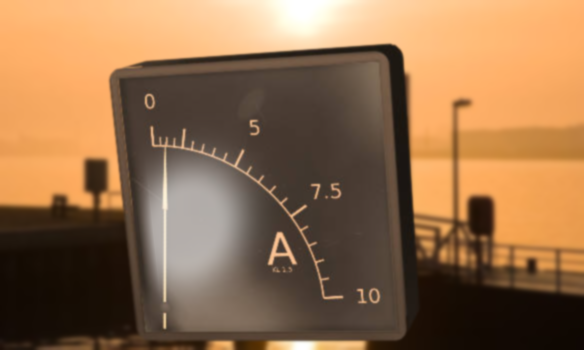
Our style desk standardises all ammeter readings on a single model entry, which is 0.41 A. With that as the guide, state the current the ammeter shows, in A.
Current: 1.5 A
